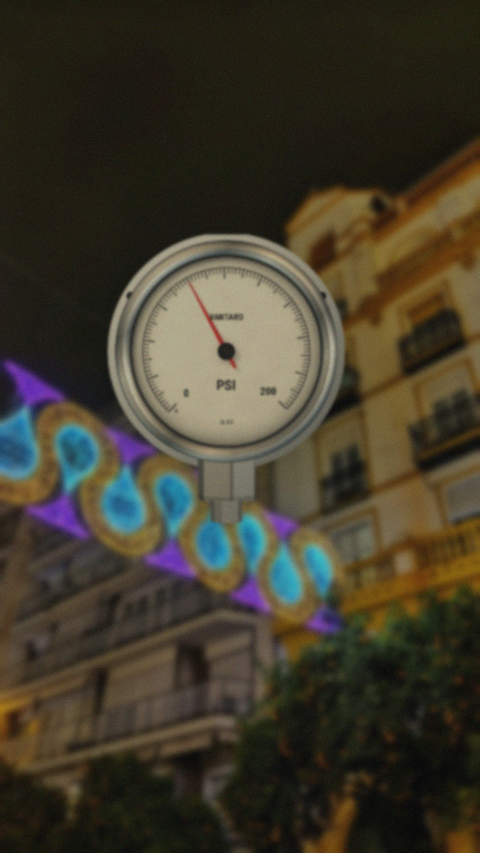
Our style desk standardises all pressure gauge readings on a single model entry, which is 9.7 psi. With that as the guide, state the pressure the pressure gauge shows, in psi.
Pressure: 80 psi
